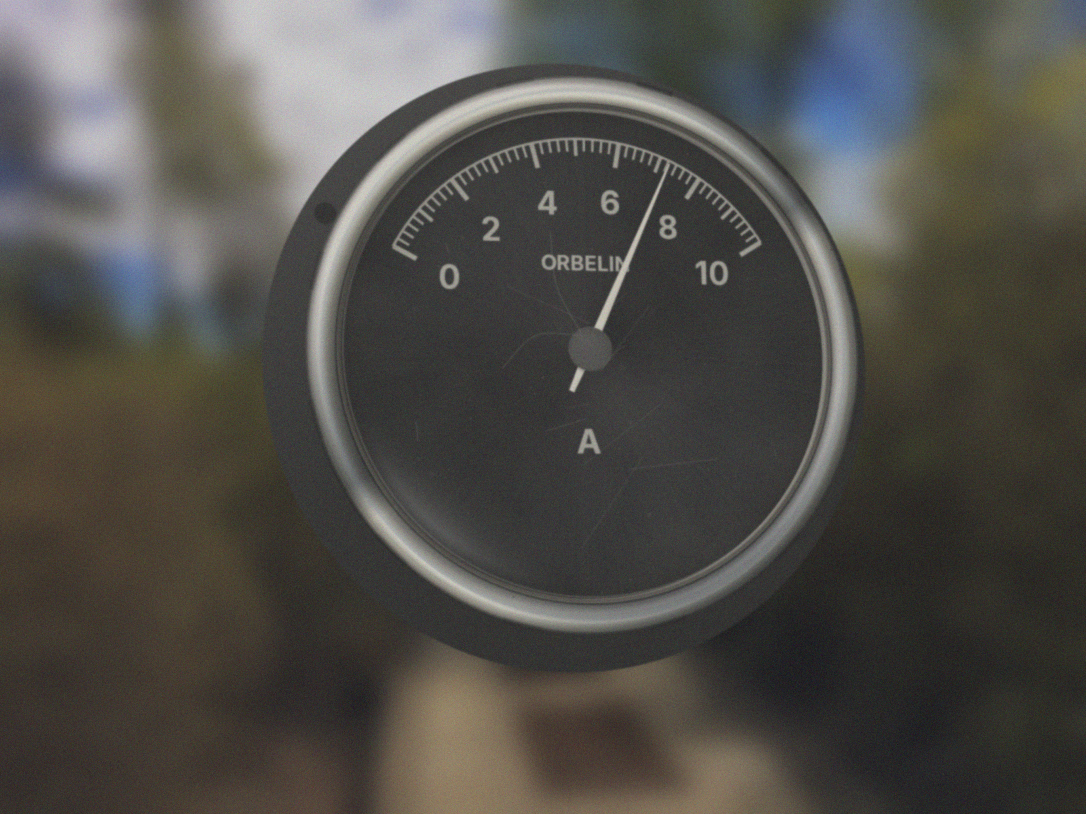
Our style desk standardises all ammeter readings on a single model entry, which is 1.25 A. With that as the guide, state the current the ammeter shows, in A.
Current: 7.2 A
